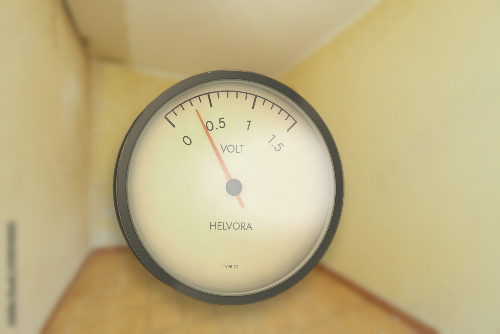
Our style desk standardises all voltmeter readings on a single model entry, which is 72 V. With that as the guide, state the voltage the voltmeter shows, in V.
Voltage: 0.3 V
